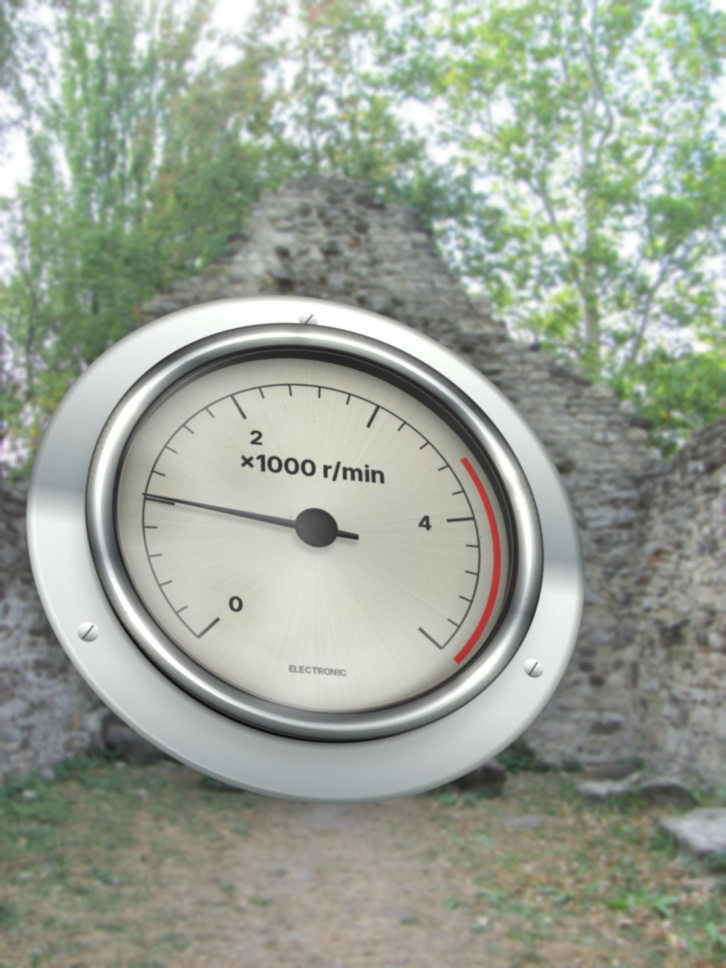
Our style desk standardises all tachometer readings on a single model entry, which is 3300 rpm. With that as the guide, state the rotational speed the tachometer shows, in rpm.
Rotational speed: 1000 rpm
